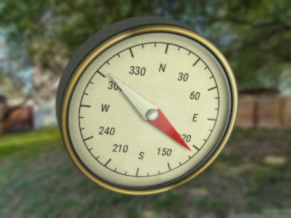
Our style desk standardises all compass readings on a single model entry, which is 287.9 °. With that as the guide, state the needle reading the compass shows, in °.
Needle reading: 125 °
